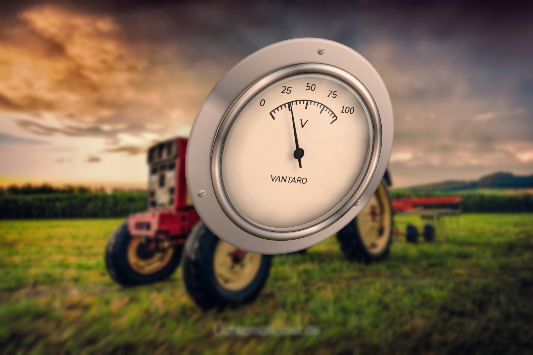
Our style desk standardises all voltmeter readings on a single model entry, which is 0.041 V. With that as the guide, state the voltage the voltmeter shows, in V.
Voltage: 25 V
